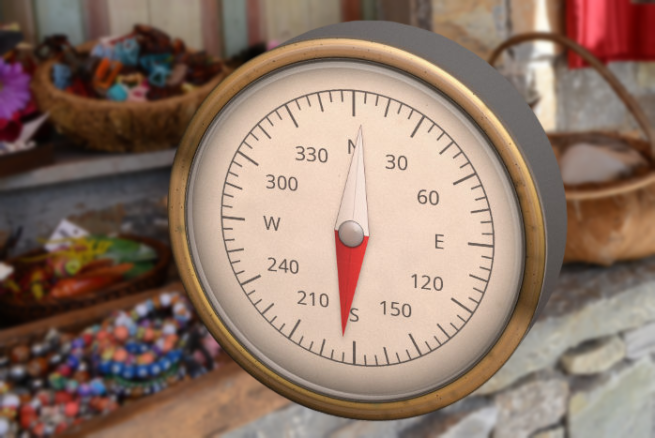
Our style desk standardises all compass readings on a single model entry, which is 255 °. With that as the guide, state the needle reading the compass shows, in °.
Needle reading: 185 °
